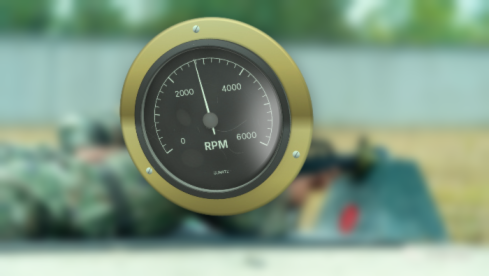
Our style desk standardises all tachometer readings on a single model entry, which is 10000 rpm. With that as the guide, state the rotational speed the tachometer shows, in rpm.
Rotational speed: 2800 rpm
